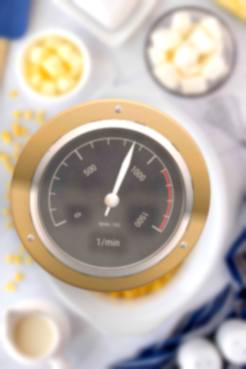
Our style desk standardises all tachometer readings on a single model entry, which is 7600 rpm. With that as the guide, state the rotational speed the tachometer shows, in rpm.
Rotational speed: 850 rpm
